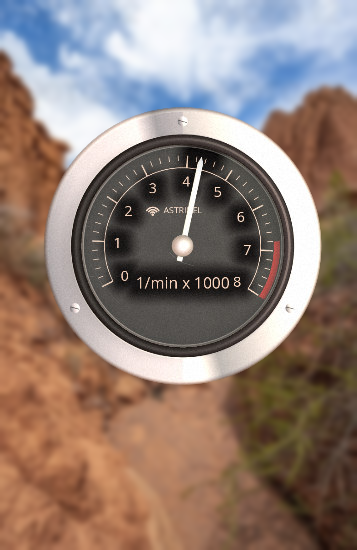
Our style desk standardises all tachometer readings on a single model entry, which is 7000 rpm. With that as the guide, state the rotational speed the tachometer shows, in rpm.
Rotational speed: 4300 rpm
